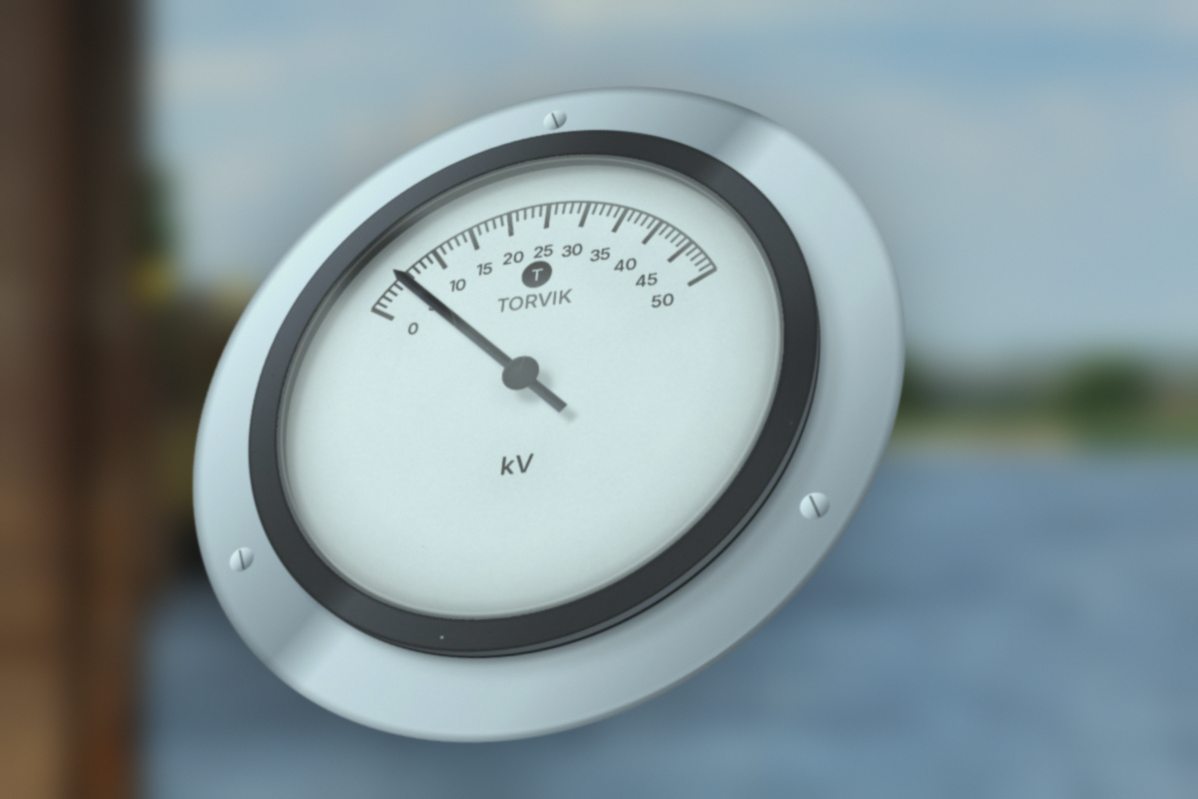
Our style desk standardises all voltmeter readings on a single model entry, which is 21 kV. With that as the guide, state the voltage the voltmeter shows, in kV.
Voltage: 5 kV
